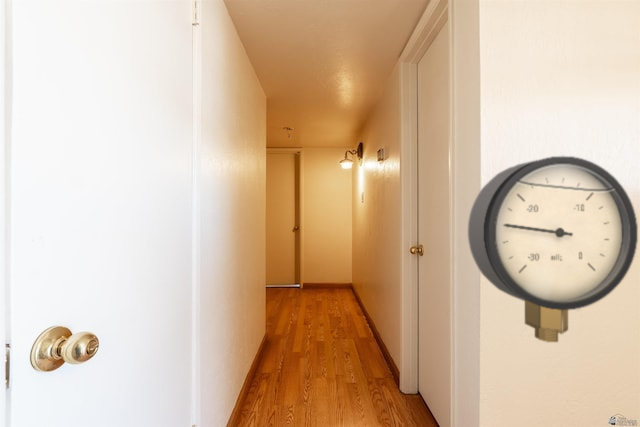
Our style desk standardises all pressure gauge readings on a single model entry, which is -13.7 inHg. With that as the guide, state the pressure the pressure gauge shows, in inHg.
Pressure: -24 inHg
